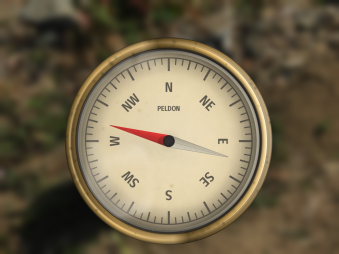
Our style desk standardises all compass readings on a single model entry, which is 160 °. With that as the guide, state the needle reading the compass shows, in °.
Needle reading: 285 °
